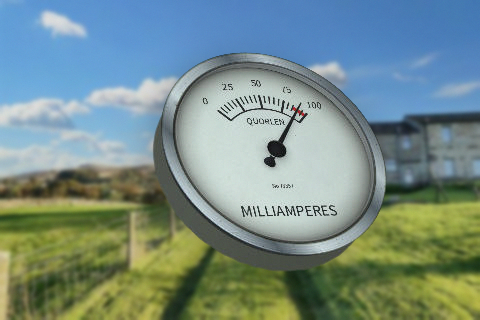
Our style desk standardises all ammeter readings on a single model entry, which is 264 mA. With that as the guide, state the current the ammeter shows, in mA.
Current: 90 mA
